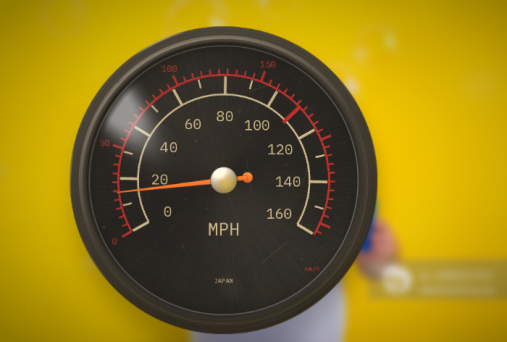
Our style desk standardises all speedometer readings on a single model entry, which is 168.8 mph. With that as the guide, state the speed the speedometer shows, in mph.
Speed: 15 mph
